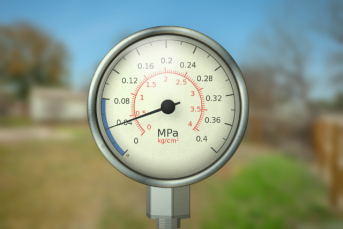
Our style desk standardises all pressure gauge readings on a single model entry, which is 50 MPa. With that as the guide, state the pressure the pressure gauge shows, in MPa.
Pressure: 0.04 MPa
